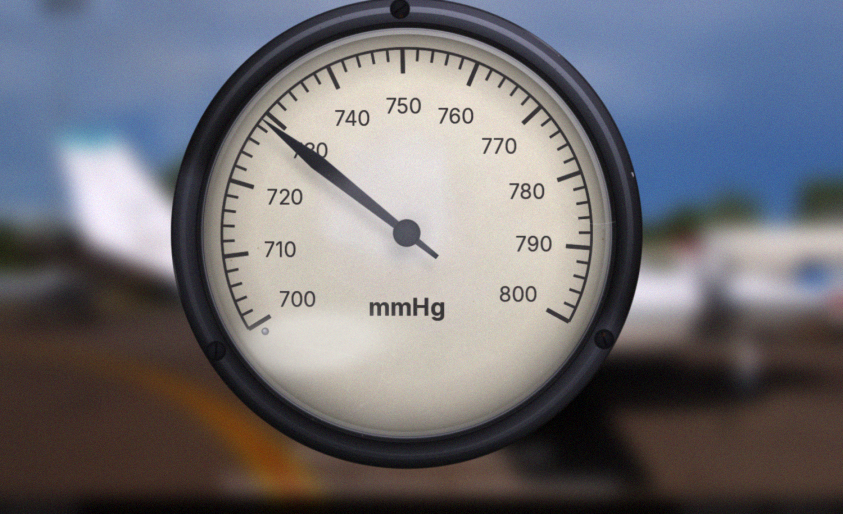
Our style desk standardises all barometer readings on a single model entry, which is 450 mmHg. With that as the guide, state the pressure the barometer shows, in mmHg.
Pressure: 729 mmHg
